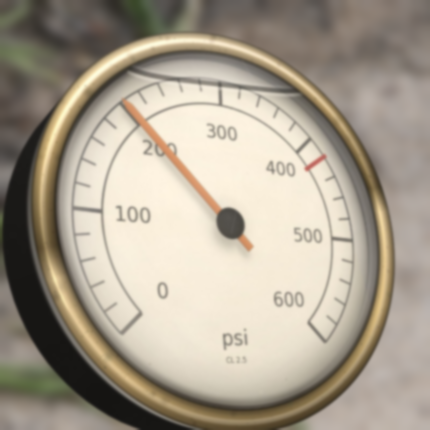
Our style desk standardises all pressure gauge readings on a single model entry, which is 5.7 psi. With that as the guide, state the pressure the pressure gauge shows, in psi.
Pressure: 200 psi
